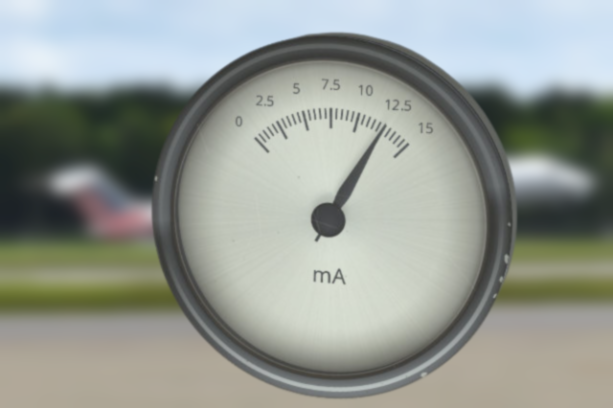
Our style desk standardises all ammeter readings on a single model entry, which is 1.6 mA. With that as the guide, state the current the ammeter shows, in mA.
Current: 12.5 mA
